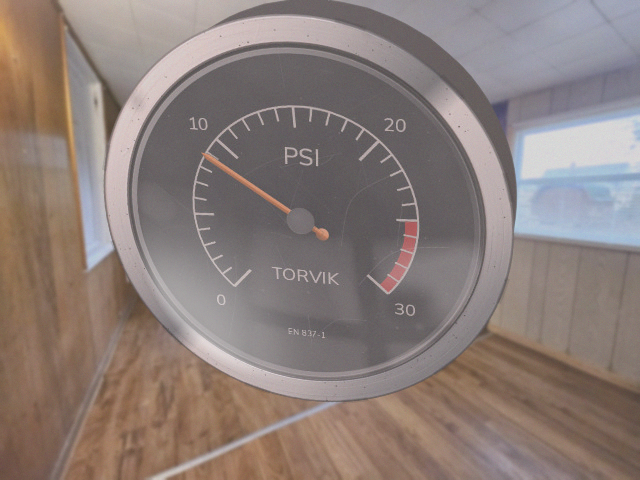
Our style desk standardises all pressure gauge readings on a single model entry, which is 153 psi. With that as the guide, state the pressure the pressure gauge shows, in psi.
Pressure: 9 psi
